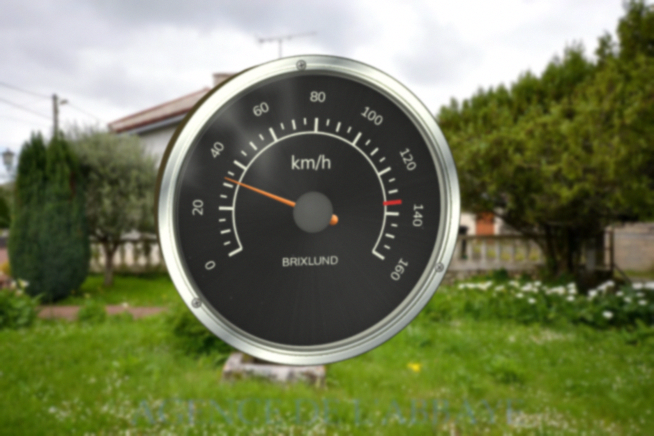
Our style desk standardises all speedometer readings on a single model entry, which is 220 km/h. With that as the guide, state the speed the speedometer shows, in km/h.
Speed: 32.5 km/h
